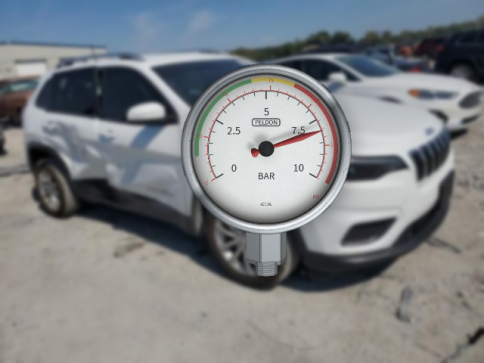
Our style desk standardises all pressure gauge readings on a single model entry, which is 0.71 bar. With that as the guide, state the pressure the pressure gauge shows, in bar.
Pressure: 8 bar
